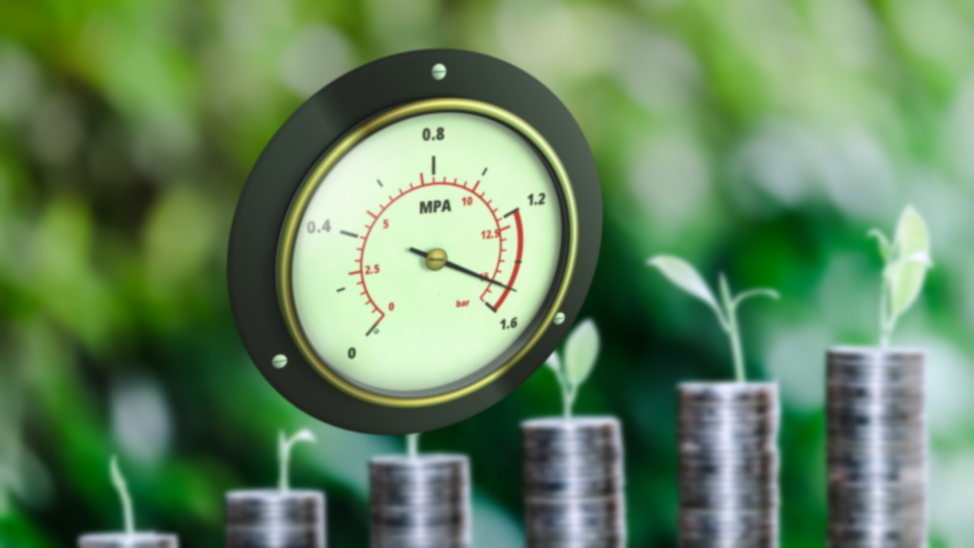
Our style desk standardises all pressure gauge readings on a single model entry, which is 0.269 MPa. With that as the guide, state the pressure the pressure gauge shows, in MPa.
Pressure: 1.5 MPa
